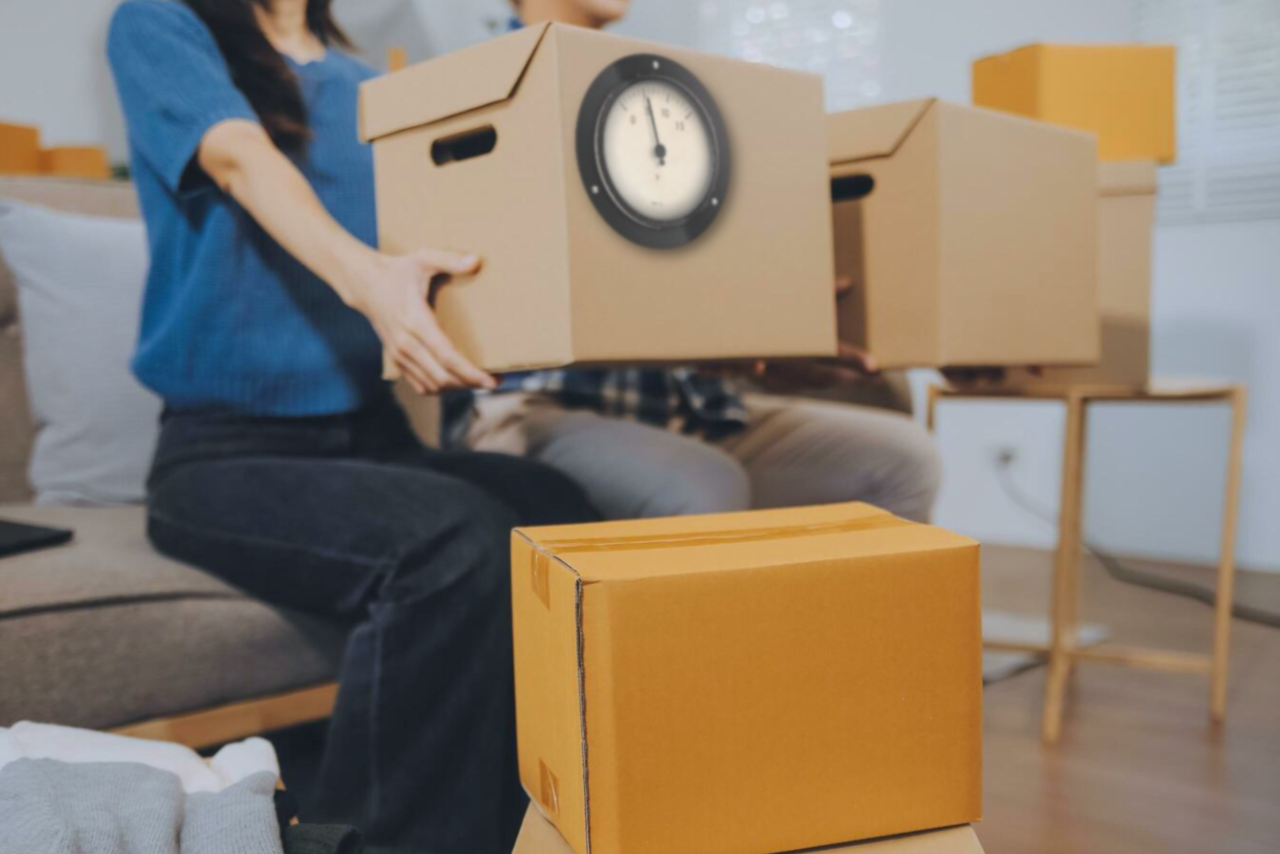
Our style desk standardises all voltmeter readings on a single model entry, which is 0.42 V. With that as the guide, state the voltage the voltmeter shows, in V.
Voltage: 5 V
